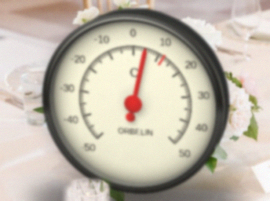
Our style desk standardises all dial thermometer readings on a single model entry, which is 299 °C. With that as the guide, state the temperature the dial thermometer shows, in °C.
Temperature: 5 °C
